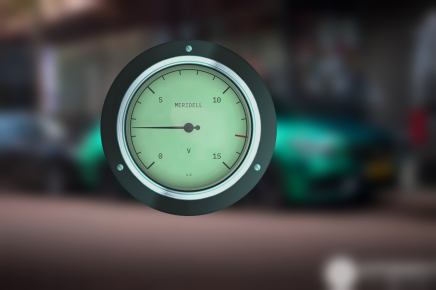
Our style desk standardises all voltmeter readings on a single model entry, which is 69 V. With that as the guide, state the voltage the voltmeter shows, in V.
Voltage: 2.5 V
